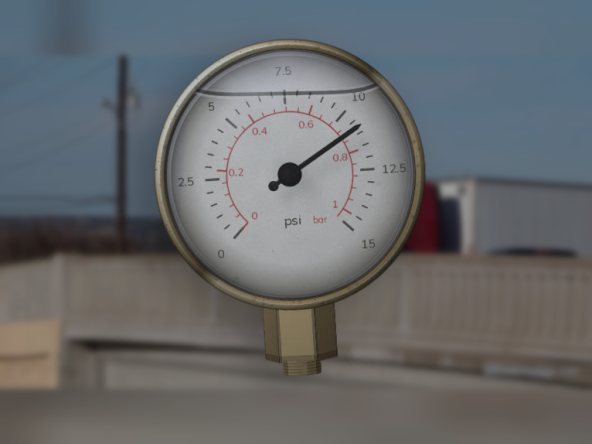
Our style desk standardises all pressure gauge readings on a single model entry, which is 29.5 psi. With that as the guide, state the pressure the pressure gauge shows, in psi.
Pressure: 10.75 psi
